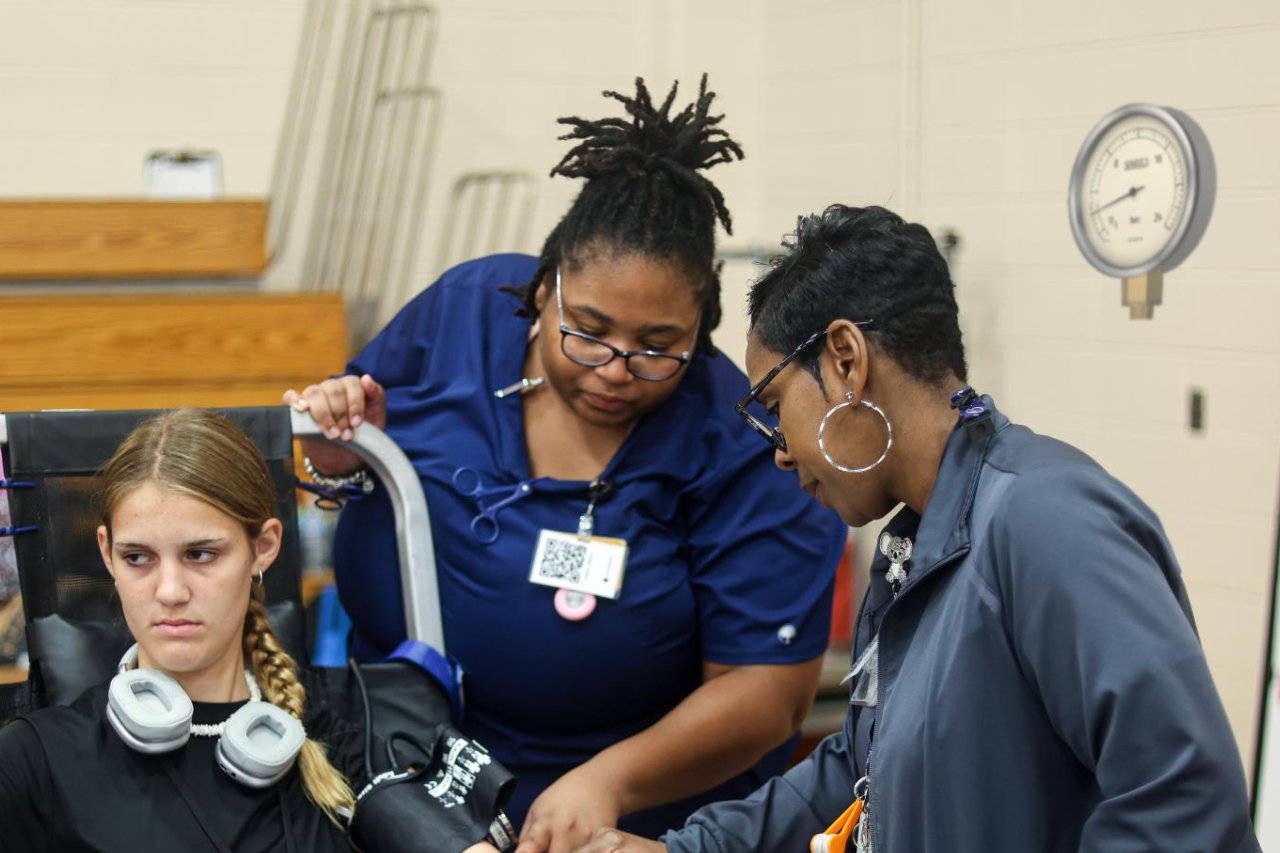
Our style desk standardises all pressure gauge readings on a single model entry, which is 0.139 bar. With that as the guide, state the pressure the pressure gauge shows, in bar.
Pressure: 2 bar
